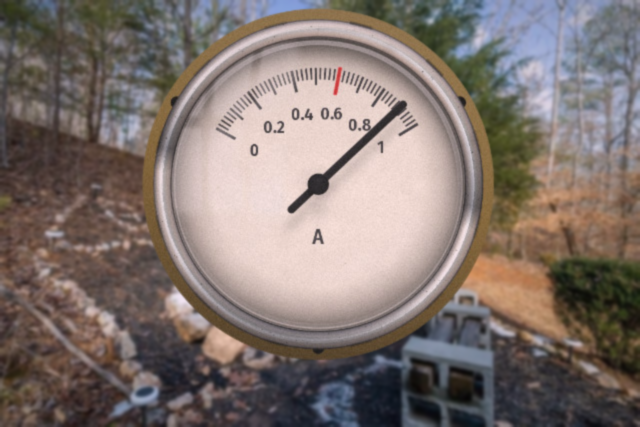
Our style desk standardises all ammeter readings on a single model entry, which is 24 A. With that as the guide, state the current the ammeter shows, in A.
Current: 0.9 A
